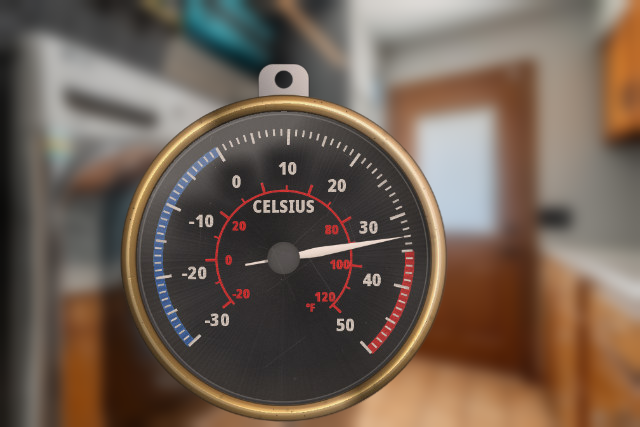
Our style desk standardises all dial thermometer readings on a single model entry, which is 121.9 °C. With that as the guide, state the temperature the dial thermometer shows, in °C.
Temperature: 33 °C
